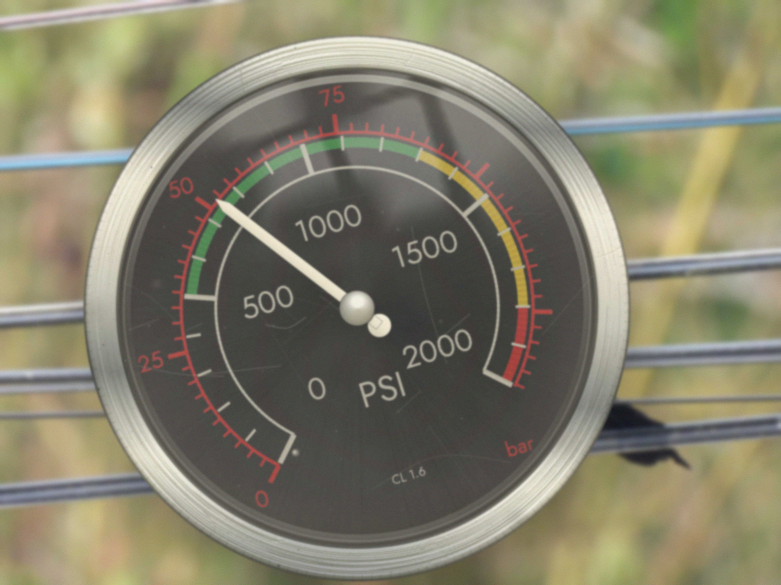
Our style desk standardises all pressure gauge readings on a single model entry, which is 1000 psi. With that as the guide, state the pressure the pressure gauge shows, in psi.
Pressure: 750 psi
